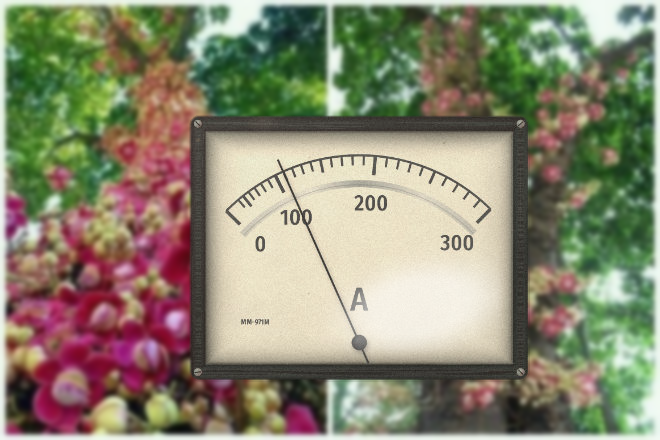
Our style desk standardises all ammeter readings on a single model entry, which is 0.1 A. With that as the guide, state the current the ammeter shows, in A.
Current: 110 A
